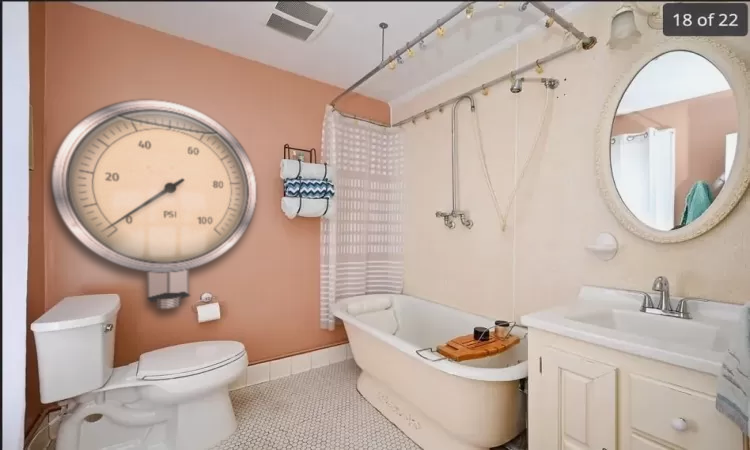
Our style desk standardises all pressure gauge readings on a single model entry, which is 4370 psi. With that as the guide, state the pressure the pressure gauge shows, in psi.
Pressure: 2 psi
